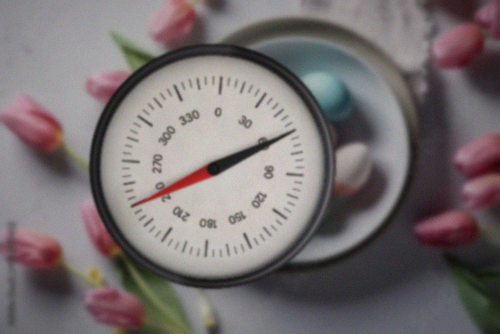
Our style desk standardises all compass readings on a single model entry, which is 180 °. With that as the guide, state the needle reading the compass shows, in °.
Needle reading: 240 °
